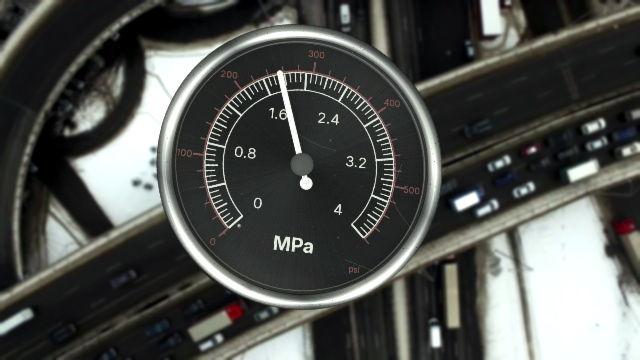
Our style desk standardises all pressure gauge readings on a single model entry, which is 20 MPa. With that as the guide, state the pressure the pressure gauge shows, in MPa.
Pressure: 1.75 MPa
